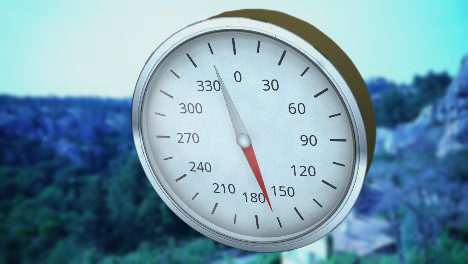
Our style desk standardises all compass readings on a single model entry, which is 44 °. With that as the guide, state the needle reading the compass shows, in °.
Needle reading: 165 °
